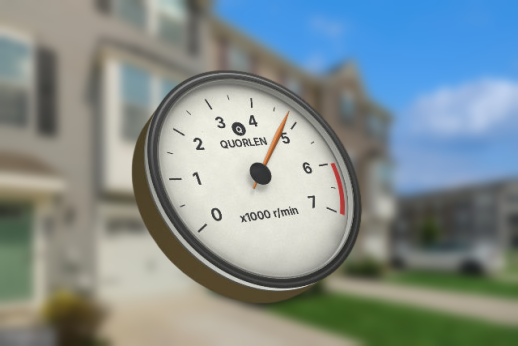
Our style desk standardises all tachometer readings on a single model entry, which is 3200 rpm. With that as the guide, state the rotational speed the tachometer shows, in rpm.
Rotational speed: 4750 rpm
